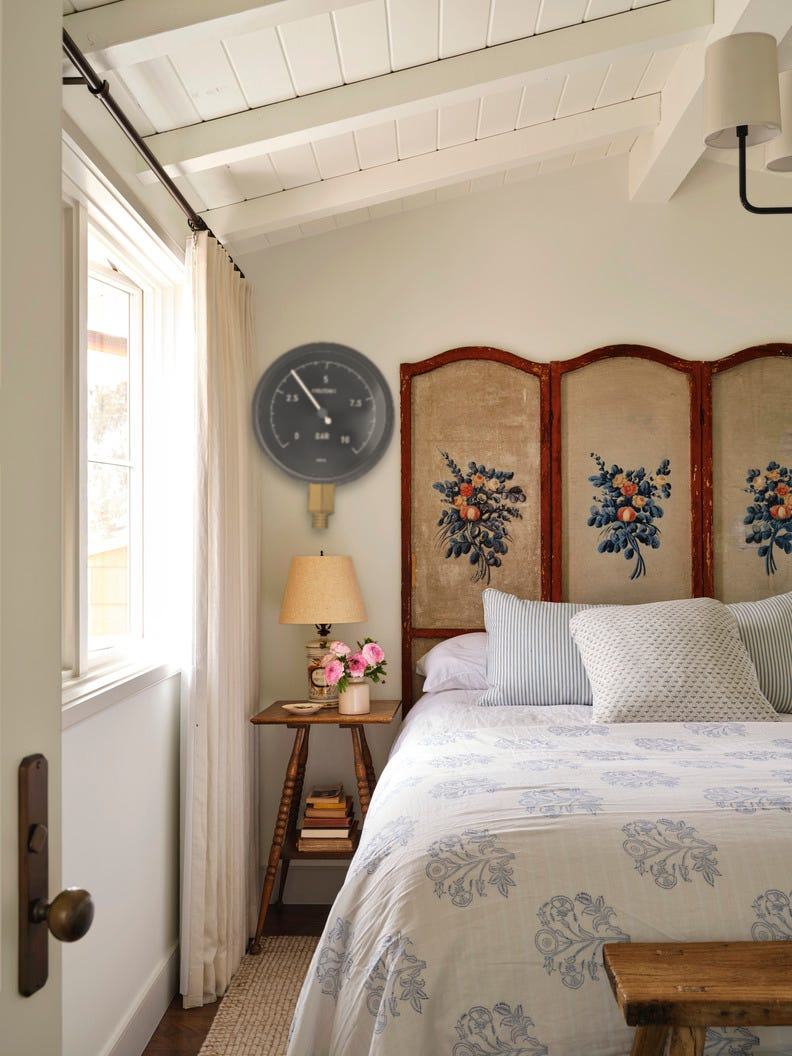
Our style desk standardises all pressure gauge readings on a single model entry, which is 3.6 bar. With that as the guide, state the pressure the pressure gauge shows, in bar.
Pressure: 3.5 bar
